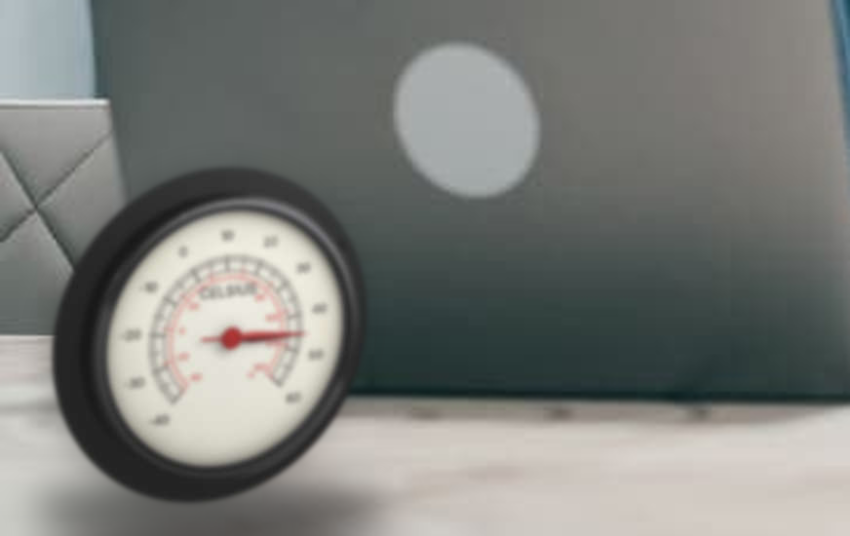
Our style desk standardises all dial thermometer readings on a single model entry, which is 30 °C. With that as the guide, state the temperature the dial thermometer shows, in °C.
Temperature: 45 °C
